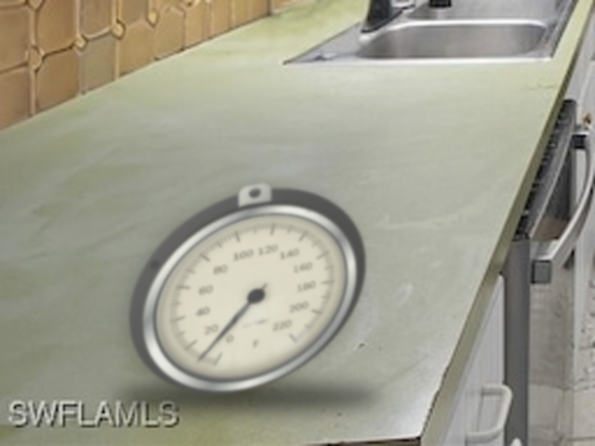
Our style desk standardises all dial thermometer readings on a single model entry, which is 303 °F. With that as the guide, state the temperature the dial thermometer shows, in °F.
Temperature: 10 °F
